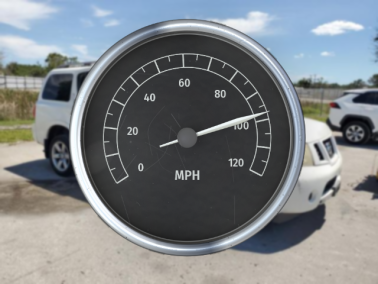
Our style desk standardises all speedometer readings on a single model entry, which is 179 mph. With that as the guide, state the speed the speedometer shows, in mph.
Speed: 97.5 mph
